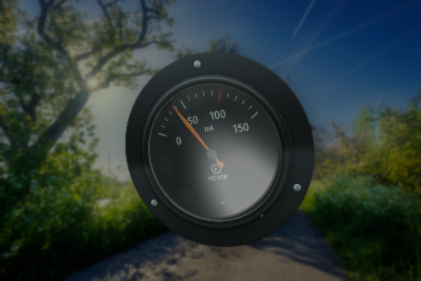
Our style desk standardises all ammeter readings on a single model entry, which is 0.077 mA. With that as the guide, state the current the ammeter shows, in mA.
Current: 40 mA
